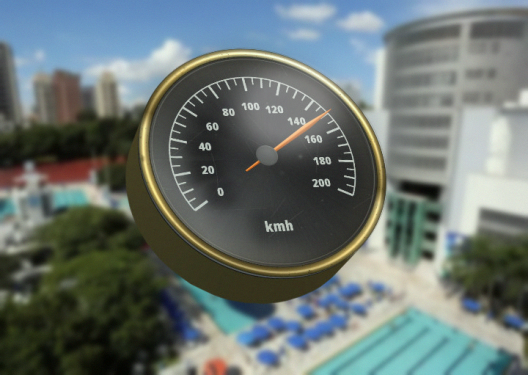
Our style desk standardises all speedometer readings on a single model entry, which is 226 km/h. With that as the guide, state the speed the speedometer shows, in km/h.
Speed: 150 km/h
